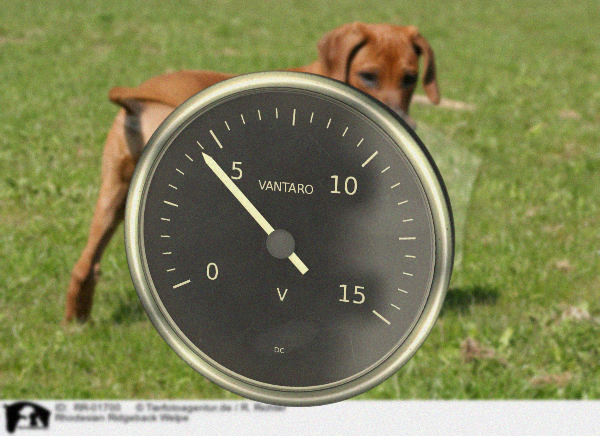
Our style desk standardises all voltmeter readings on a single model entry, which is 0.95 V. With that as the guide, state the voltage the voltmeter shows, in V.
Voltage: 4.5 V
